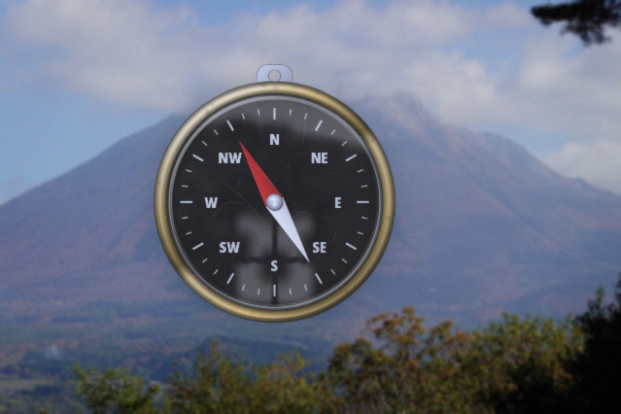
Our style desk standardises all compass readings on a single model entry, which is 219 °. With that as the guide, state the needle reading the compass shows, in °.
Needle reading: 330 °
